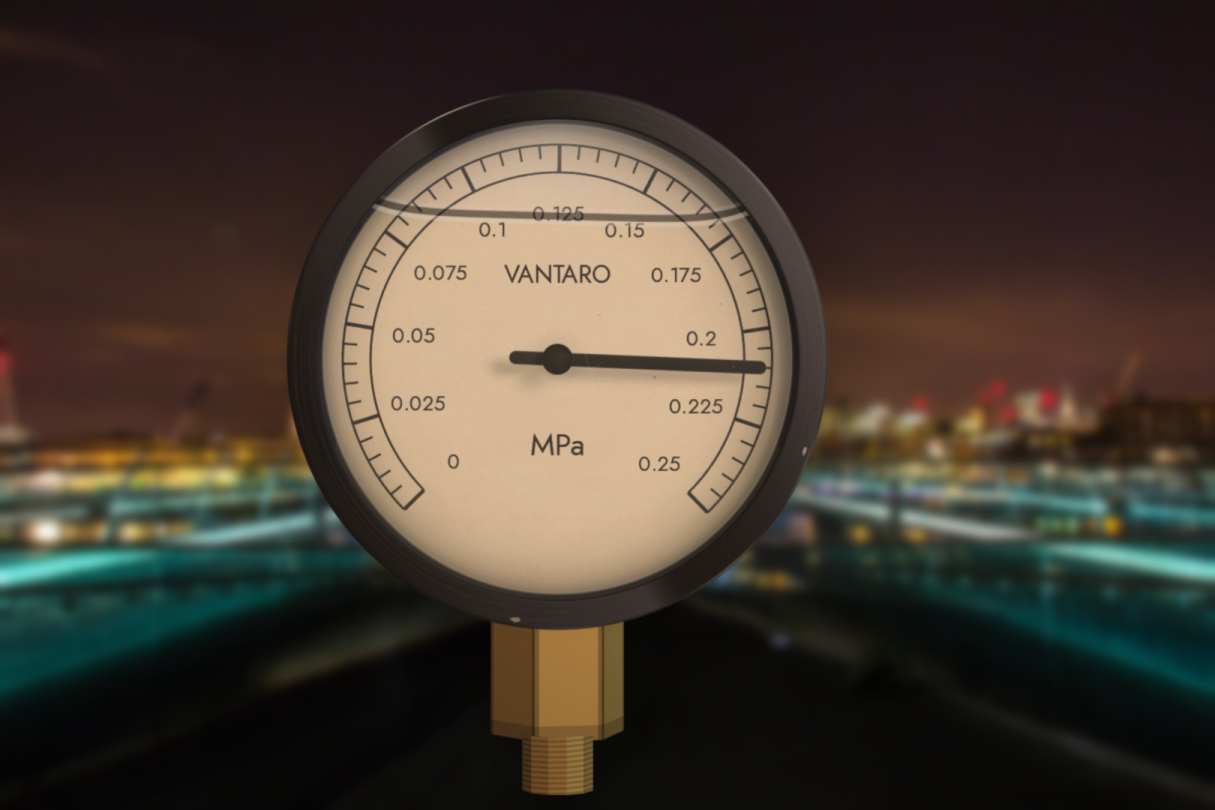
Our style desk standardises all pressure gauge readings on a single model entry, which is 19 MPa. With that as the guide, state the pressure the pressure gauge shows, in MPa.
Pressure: 0.21 MPa
